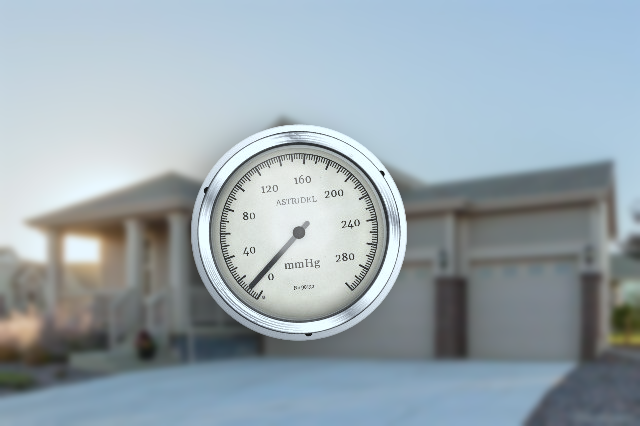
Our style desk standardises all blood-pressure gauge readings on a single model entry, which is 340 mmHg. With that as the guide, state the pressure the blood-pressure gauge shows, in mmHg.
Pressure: 10 mmHg
